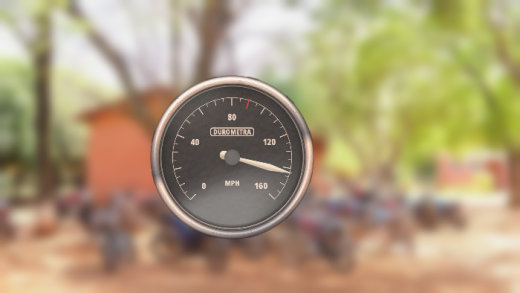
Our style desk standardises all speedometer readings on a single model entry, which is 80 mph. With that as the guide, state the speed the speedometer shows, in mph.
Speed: 142.5 mph
